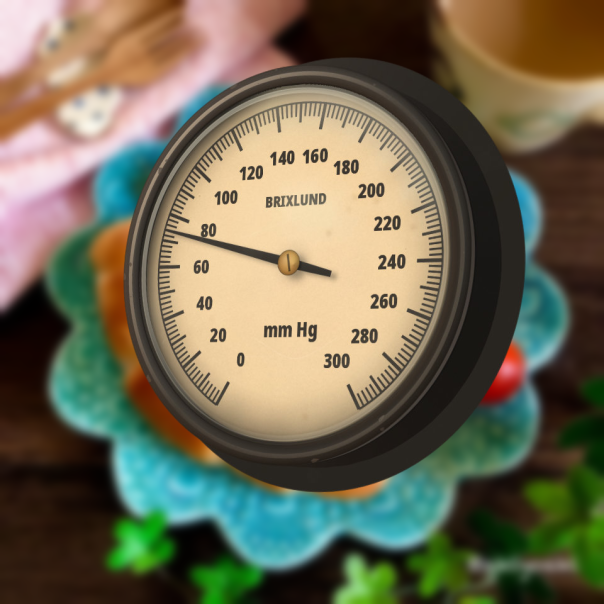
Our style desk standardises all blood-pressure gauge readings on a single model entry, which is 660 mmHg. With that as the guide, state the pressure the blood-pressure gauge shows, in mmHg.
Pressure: 74 mmHg
